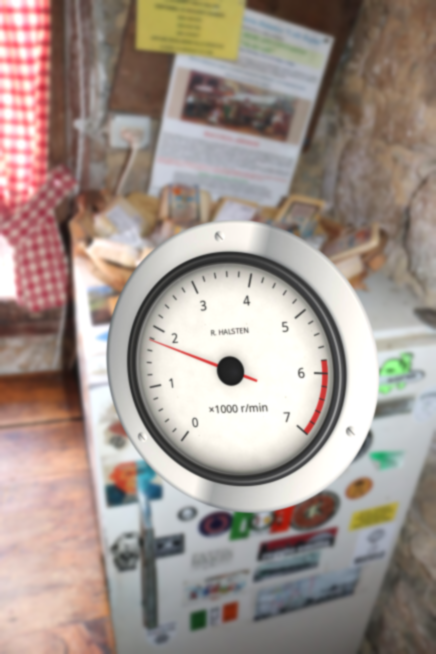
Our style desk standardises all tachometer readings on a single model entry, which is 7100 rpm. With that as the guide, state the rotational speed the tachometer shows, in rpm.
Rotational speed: 1800 rpm
